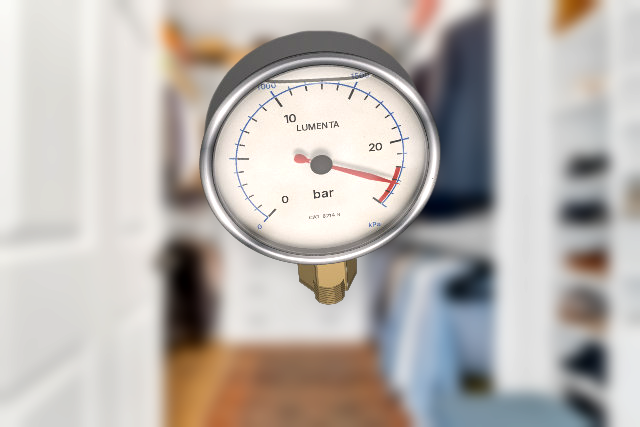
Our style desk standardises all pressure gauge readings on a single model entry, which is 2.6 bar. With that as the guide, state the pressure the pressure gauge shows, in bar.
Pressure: 23 bar
